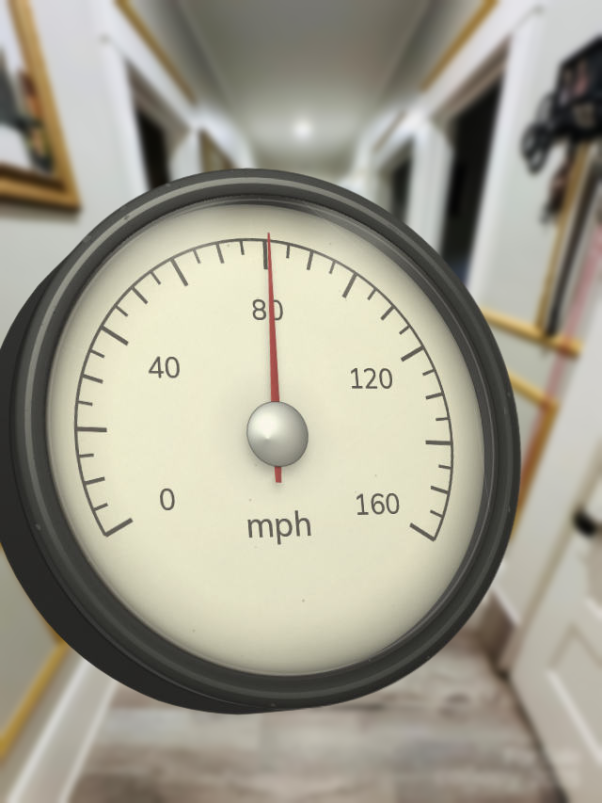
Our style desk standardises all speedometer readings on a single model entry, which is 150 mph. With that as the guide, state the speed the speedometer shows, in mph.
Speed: 80 mph
